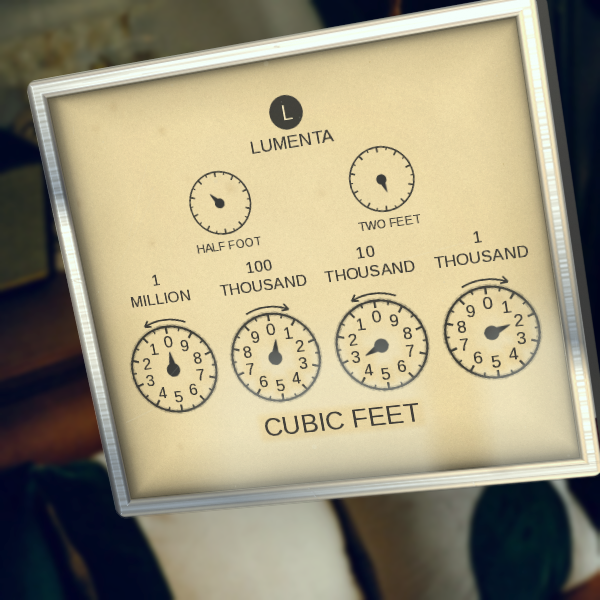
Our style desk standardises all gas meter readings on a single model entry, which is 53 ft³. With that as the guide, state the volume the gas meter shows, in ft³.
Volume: 3200 ft³
